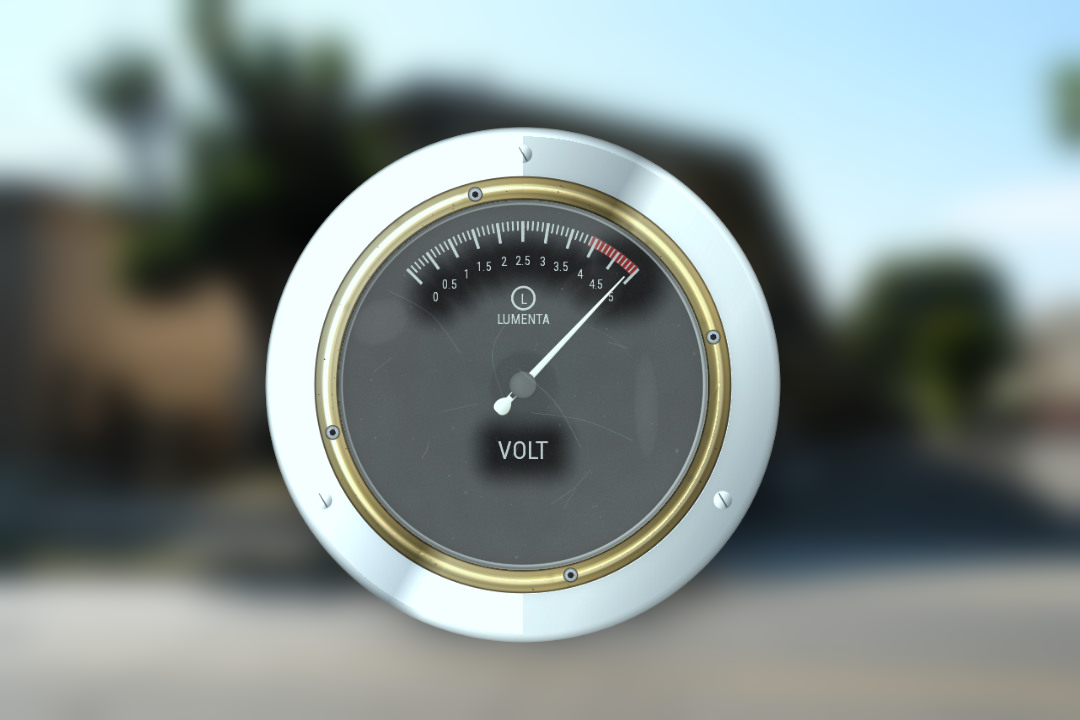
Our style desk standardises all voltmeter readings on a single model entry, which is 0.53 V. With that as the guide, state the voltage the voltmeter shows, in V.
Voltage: 4.9 V
